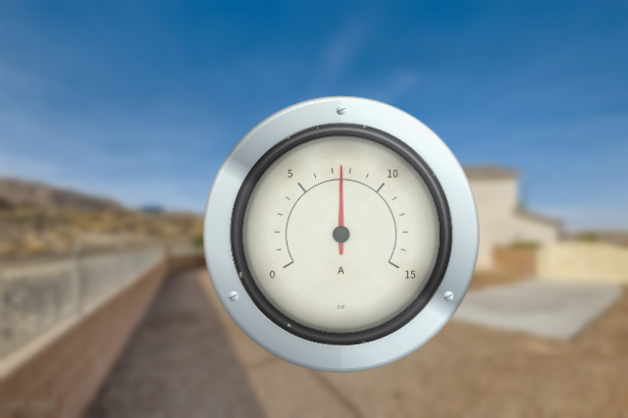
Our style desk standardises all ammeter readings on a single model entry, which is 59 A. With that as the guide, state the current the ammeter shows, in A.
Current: 7.5 A
